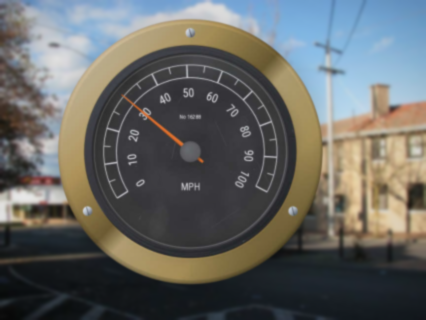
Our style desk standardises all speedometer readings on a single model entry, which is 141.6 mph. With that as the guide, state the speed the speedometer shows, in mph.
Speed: 30 mph
